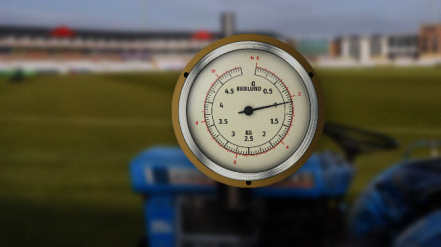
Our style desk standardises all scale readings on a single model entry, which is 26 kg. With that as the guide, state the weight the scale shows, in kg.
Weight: 1 kg
